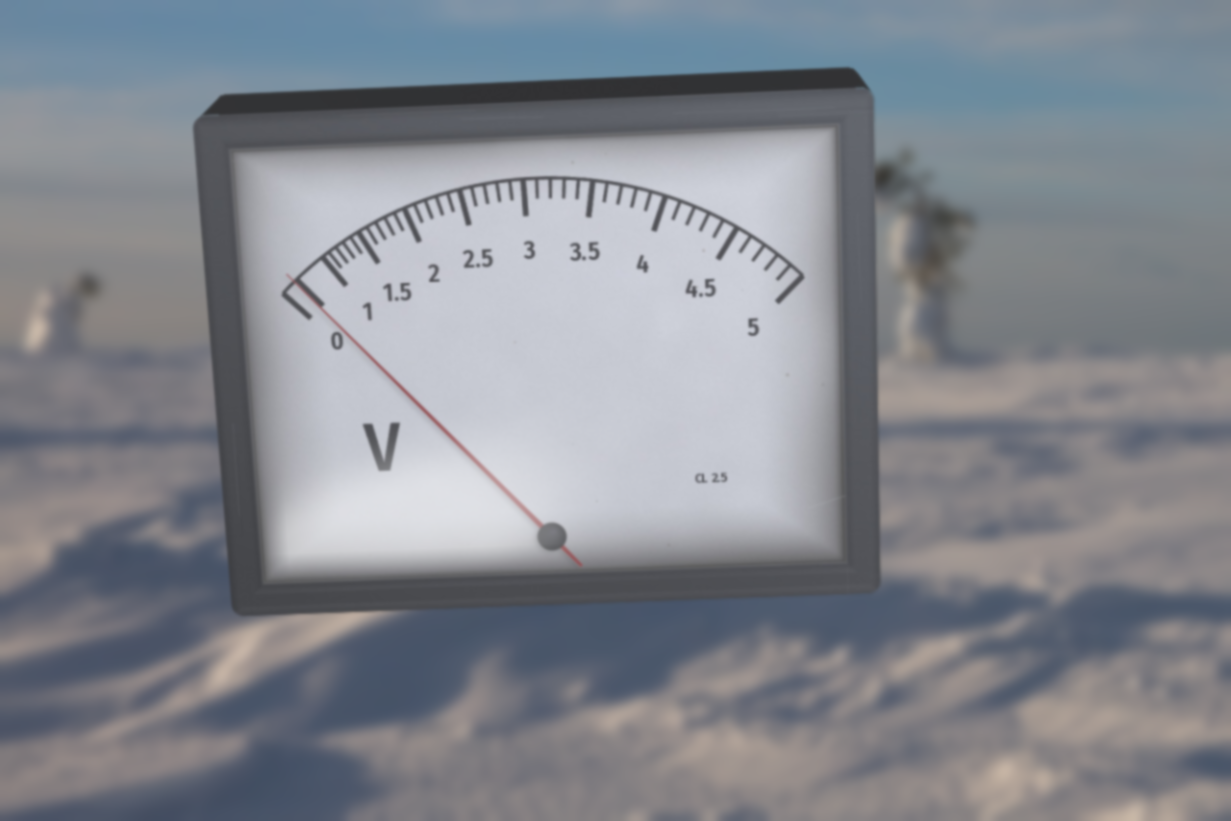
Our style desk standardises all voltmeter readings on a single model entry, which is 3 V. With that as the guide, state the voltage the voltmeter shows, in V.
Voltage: 0.5 V
